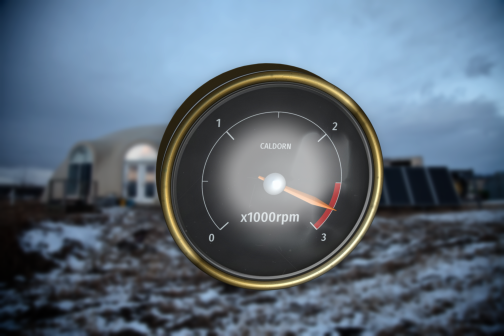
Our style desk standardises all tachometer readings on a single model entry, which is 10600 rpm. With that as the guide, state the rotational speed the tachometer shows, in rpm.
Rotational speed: 2750 rpm
